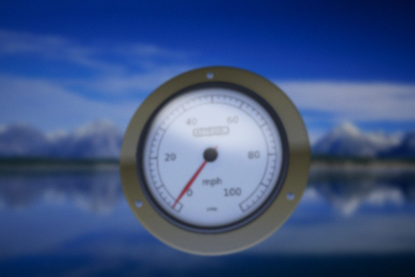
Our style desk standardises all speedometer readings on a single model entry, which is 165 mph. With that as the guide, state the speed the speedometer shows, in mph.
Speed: 2 mph
